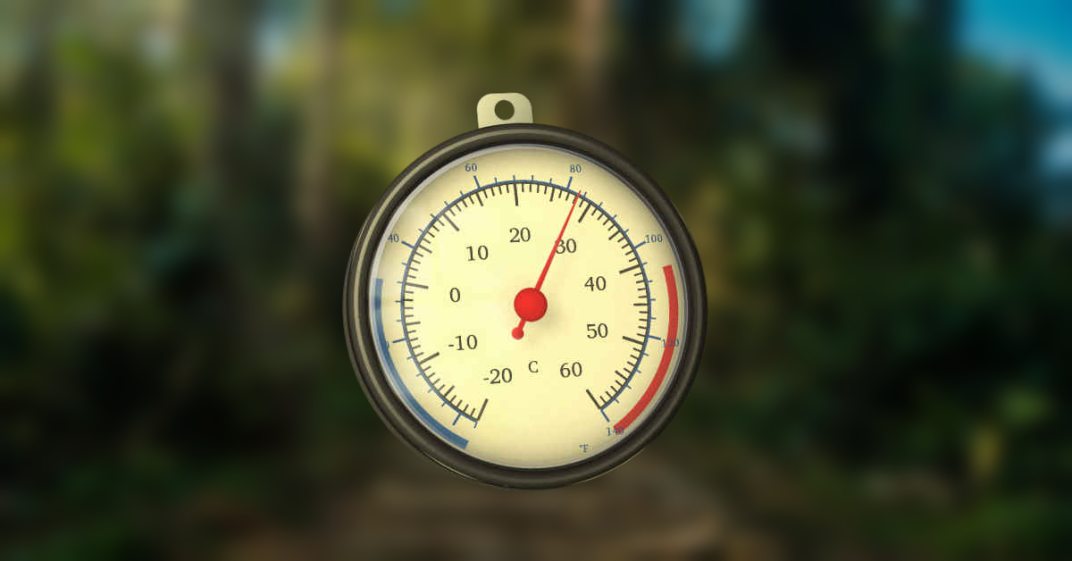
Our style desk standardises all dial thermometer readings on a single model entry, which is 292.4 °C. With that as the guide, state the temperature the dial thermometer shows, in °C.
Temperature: 28 °C
